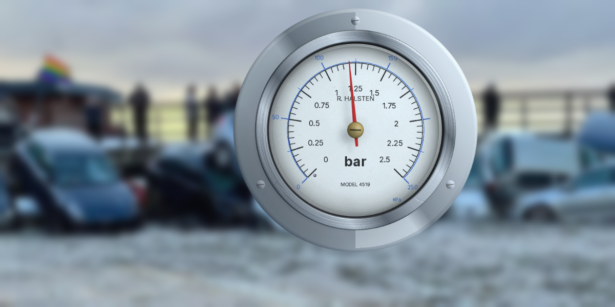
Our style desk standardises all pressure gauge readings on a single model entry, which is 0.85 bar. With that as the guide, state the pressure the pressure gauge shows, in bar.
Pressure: 1.2 bar
